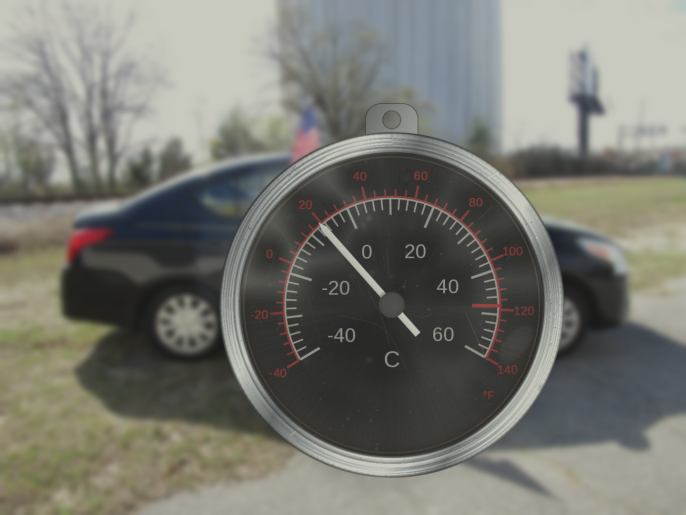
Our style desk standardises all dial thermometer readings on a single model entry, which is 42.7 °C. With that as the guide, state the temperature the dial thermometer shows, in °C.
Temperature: -7 °C
